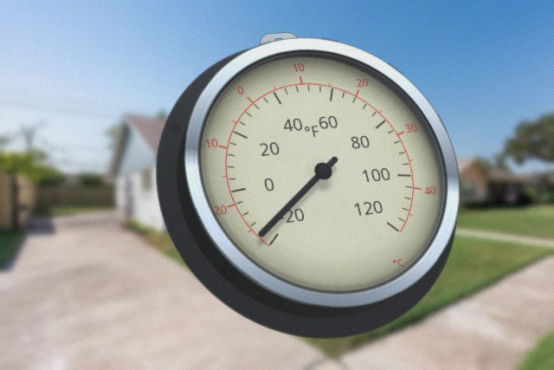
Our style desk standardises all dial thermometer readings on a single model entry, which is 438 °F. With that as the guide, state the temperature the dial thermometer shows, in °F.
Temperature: -16 °F
